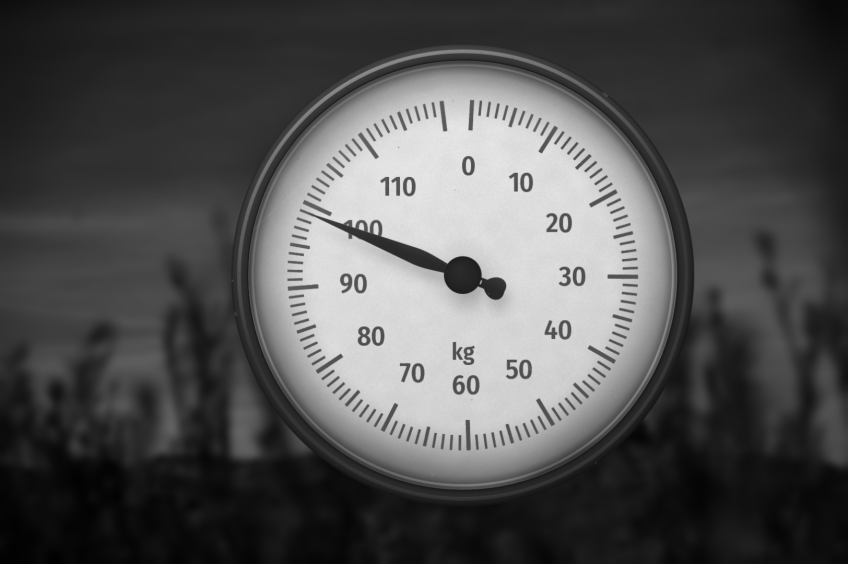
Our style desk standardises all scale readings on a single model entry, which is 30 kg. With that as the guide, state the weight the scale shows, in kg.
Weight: 99 kg
